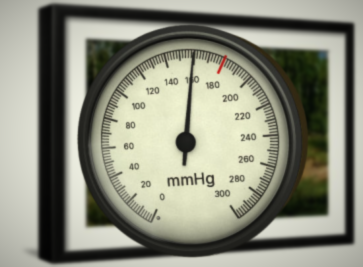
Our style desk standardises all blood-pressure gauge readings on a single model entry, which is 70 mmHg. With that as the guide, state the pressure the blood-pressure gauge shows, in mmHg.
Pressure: 160 mmHg
